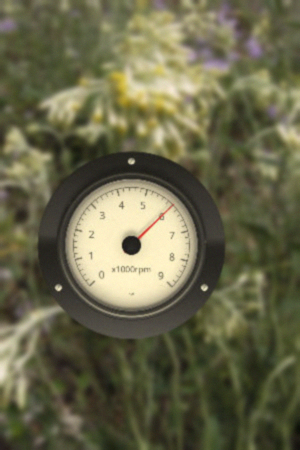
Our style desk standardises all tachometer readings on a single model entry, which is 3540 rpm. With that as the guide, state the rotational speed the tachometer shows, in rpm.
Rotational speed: 6000 rpm
